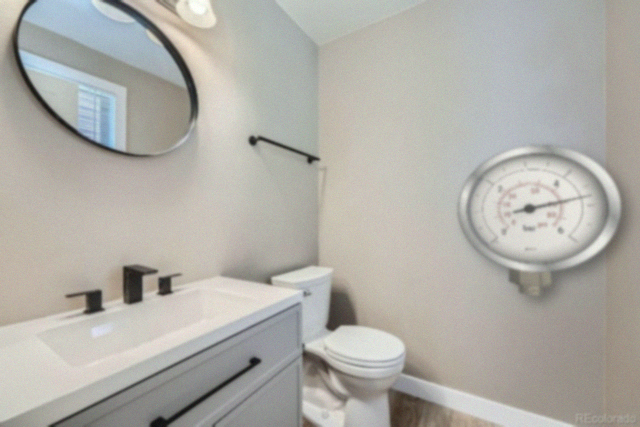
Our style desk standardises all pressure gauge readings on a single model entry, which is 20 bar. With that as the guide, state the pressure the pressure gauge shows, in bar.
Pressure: 4.75 bar
